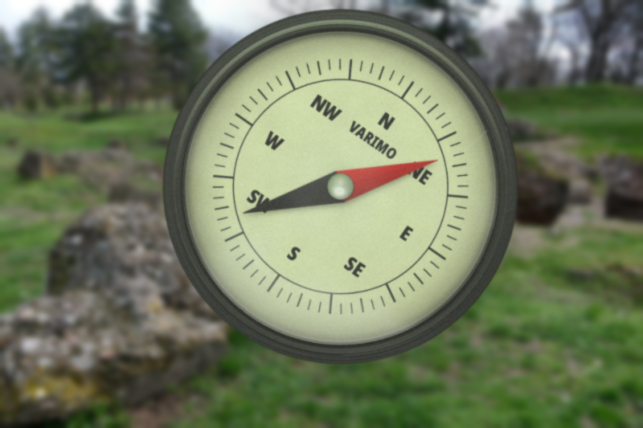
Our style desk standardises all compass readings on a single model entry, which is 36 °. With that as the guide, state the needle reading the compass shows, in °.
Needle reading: 40 °
